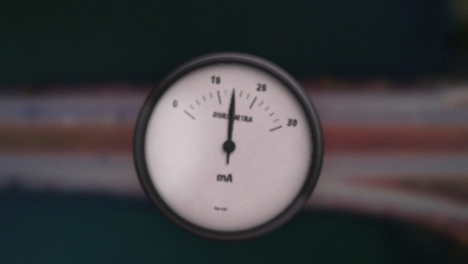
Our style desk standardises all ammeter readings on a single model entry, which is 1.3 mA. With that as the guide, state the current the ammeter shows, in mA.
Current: 14 mA
